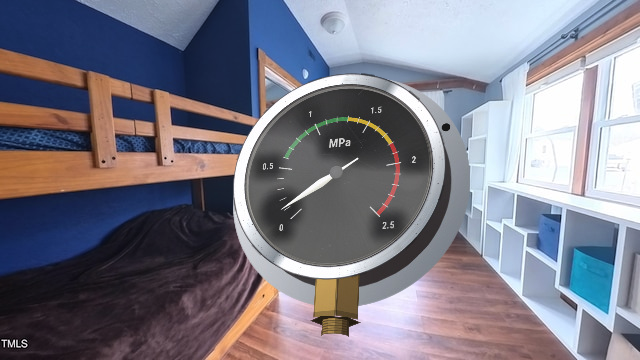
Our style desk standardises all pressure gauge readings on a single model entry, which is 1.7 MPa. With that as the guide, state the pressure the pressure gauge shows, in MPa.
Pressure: 0.1 MPa
